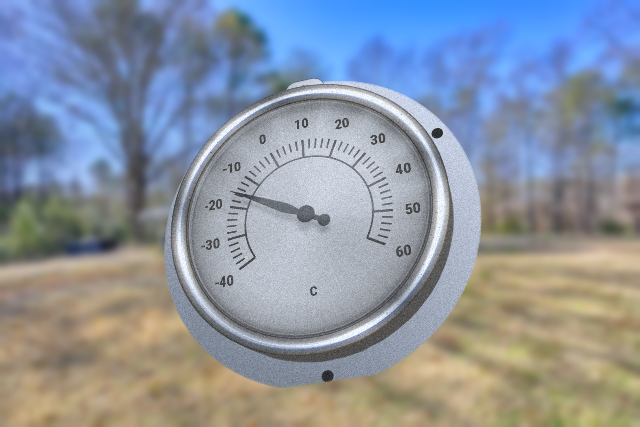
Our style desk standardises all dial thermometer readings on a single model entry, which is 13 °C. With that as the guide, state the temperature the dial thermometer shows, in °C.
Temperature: -16 °C
